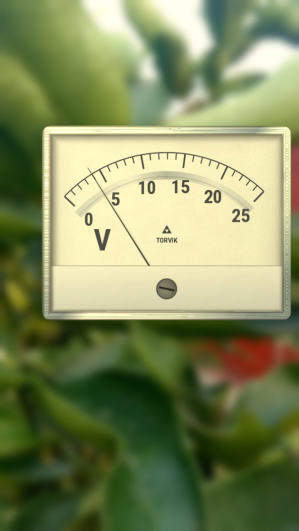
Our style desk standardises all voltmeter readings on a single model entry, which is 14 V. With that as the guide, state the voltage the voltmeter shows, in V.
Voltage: 4 V
